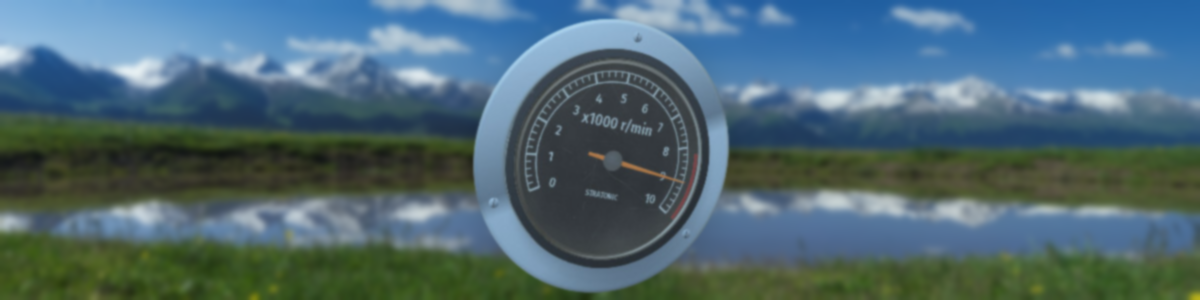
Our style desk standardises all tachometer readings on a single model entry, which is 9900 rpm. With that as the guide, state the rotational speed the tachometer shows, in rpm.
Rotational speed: 9000 rpm
